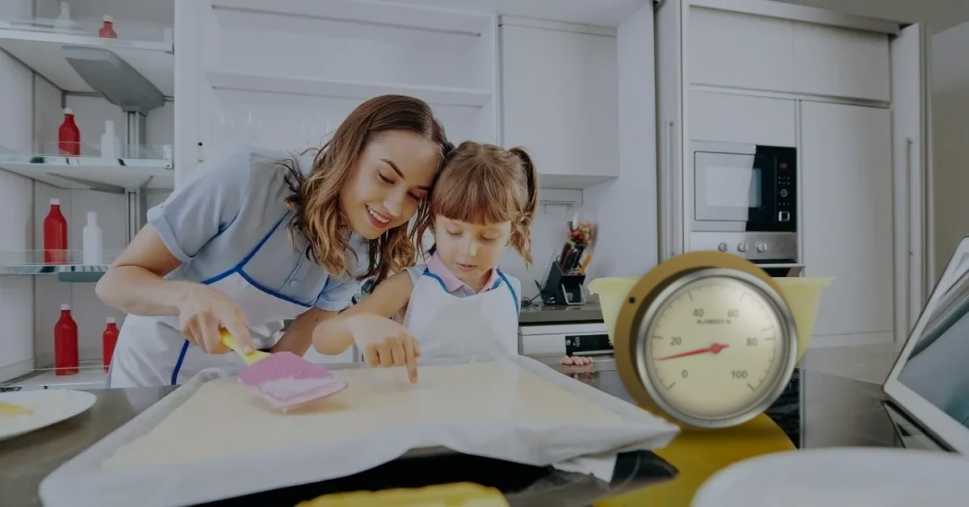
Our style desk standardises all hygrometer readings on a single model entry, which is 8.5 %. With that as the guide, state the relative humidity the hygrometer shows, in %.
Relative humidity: 12 %
